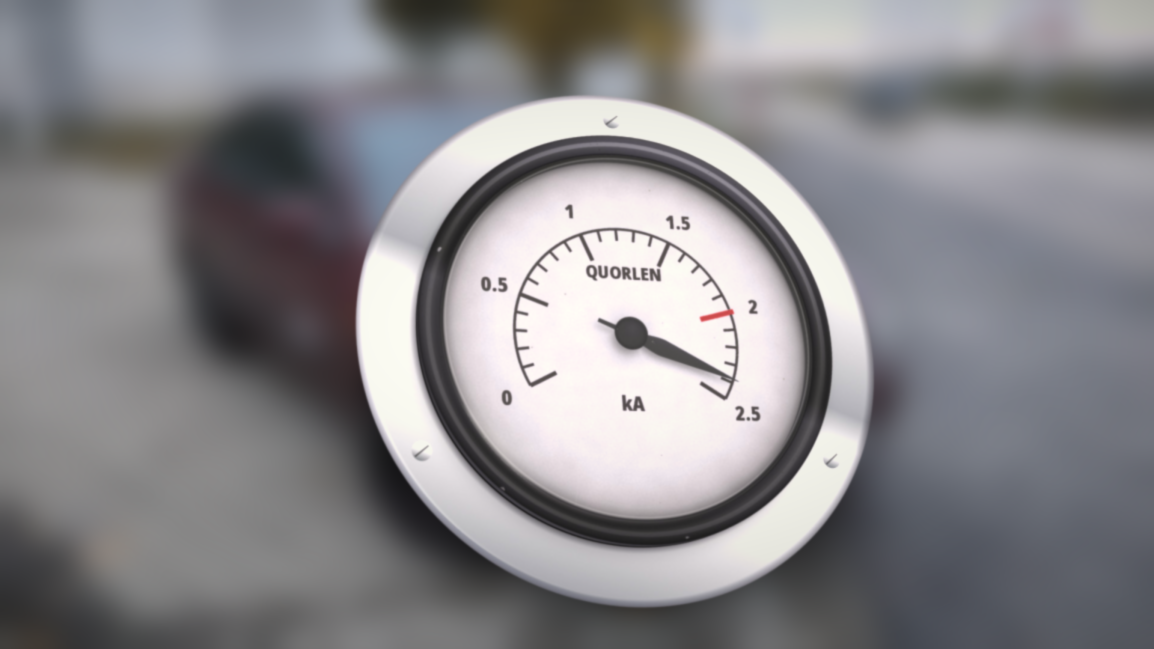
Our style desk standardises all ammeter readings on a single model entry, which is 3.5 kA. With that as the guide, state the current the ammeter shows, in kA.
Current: 2.4 kA
